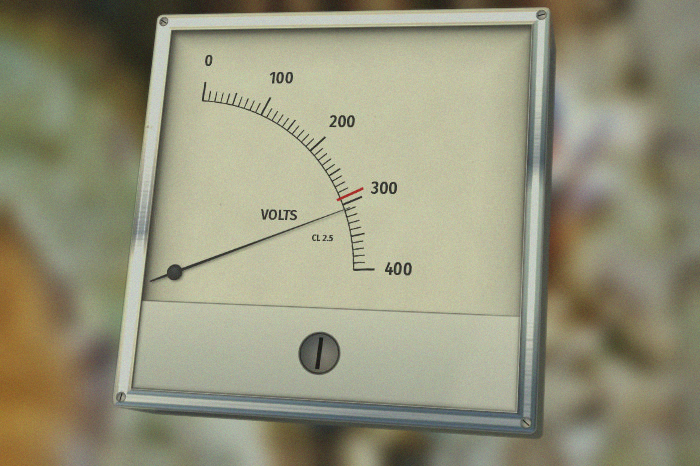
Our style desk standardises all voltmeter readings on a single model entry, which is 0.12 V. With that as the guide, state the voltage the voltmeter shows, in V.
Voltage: 310 V
